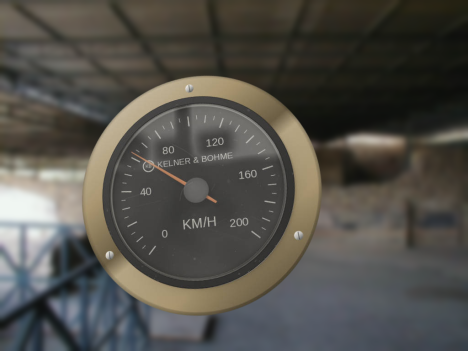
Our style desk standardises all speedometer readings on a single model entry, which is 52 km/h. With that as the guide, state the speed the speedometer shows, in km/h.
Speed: 62.5 km/h
